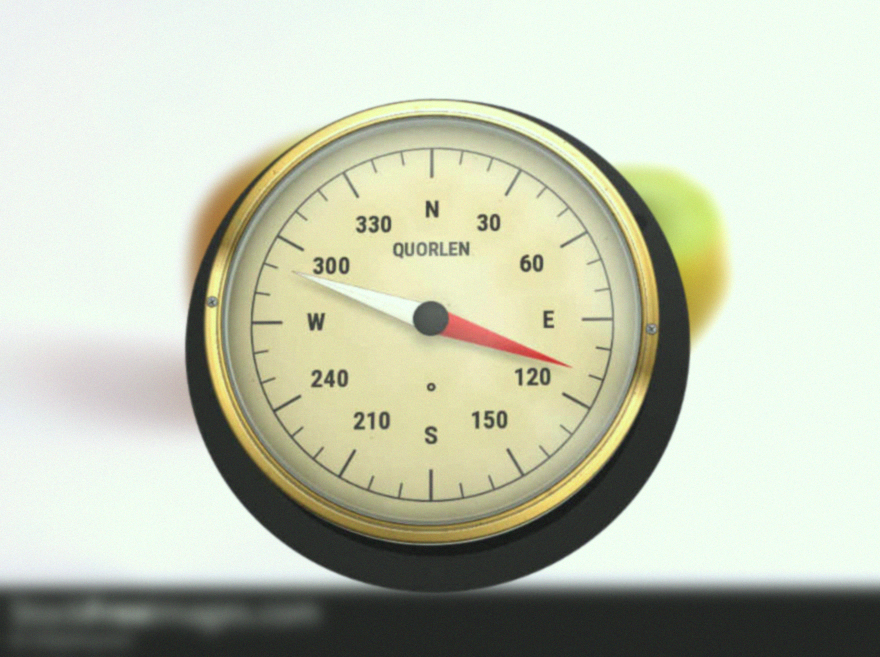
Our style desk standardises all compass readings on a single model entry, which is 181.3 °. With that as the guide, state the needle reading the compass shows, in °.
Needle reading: 110 °
